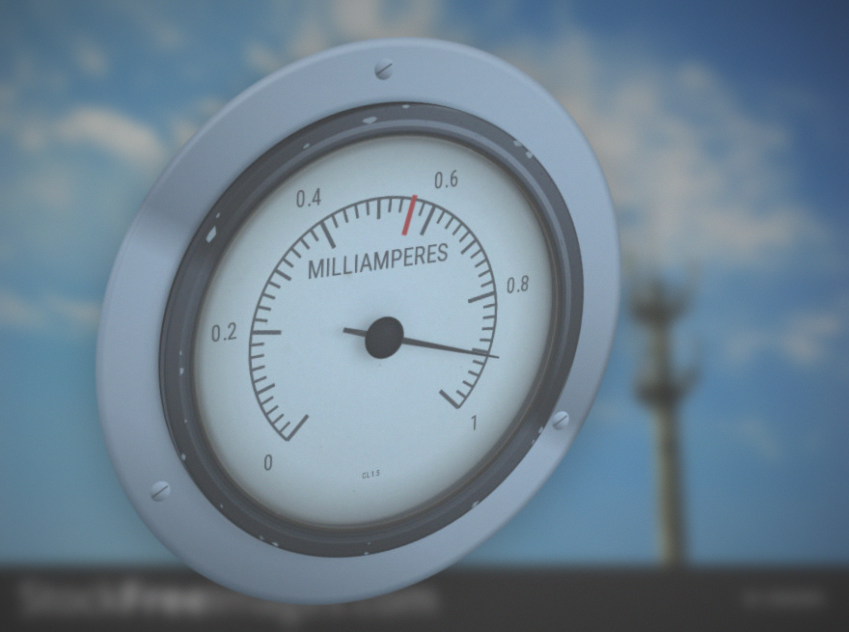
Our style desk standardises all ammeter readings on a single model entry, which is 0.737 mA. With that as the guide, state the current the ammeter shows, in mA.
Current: 0.9 mA
